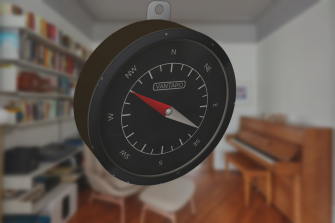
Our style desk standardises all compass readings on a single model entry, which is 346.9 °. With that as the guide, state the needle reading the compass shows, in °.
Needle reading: 300 °
